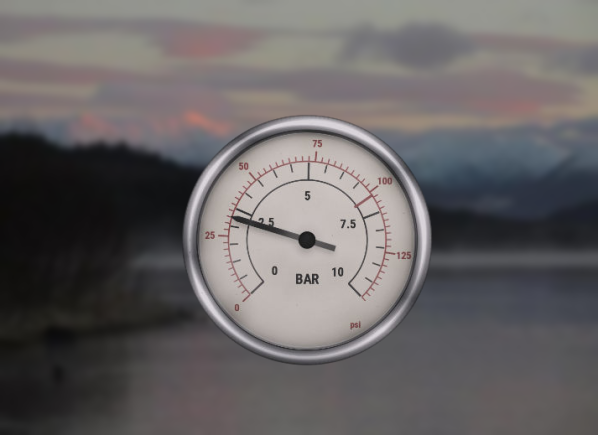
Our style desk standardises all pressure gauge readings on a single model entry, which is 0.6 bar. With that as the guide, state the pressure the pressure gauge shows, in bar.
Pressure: 2.25 bar
